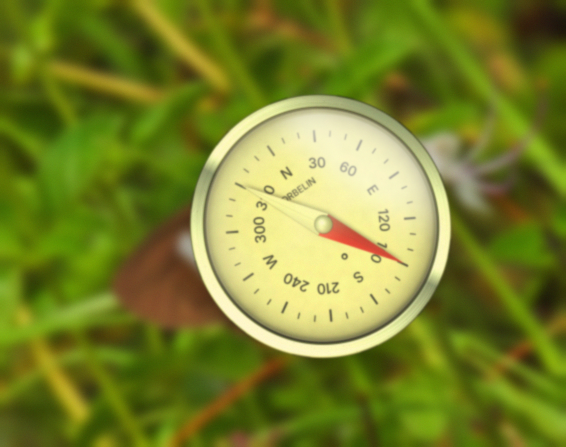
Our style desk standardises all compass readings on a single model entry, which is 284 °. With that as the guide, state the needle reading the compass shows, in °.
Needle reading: 150 °
